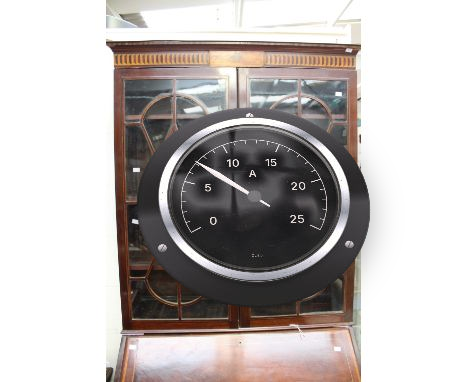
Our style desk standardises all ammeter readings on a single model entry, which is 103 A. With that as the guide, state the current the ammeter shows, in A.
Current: 7 A
